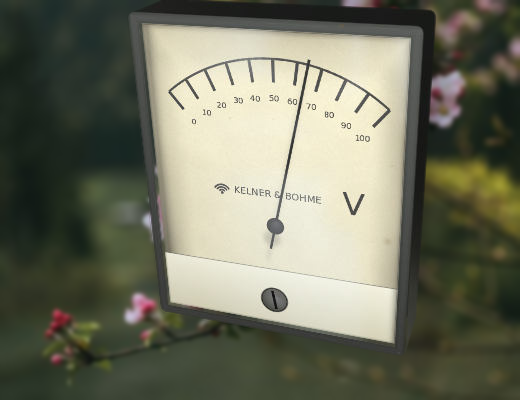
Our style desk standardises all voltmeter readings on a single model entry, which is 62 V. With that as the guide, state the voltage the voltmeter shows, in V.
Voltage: 65 V
